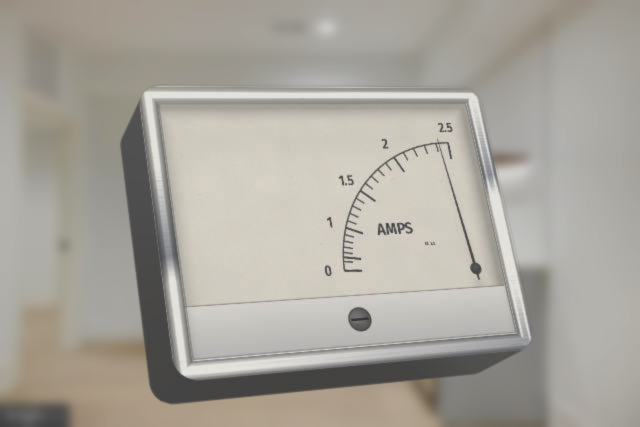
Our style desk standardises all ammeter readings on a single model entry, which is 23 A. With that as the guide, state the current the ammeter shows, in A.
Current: 2.4 A
